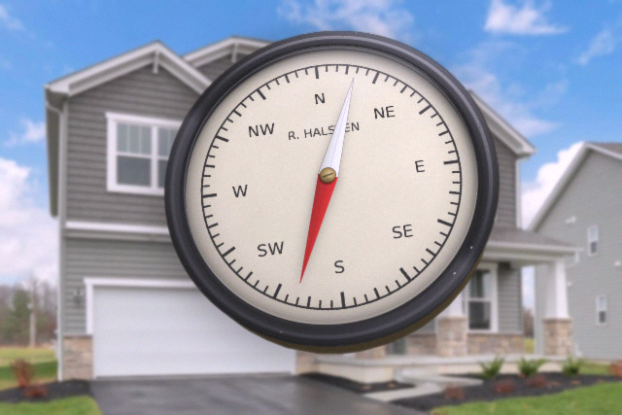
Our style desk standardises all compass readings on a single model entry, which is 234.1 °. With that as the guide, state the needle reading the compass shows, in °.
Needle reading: 200 °
